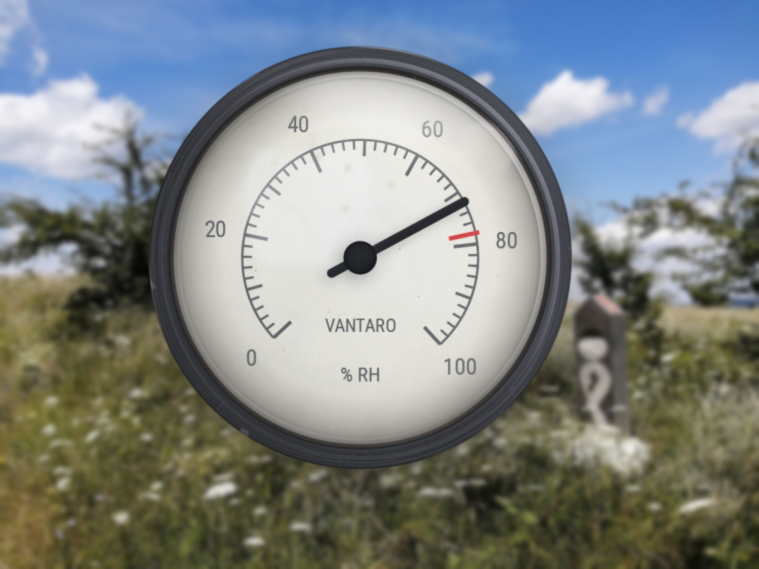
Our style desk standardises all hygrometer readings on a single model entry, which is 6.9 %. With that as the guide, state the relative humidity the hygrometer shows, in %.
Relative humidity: 72 %
